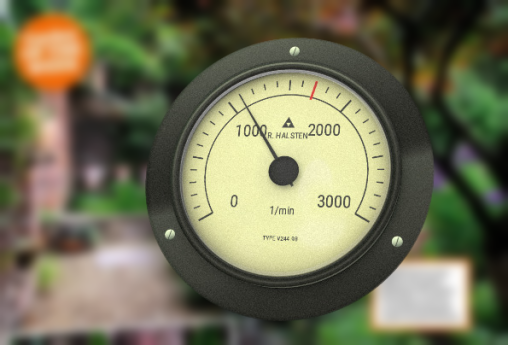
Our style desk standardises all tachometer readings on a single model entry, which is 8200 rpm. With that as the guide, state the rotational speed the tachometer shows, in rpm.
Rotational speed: 1100 rpm
